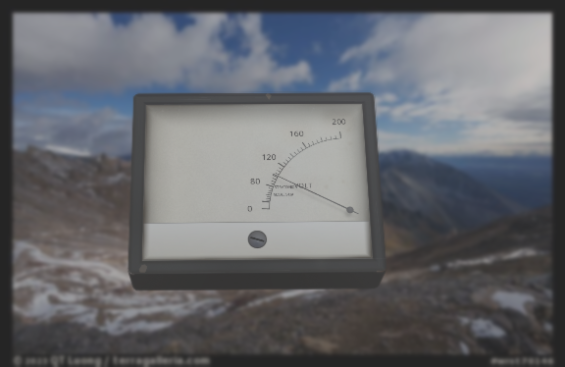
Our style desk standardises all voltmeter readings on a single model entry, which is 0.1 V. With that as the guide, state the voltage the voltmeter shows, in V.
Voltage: 100 V
